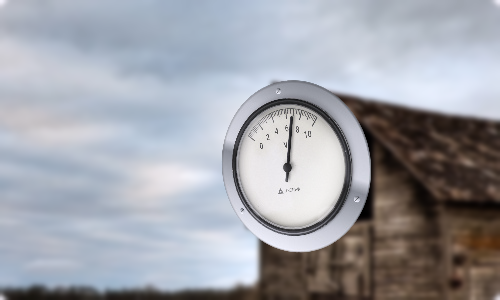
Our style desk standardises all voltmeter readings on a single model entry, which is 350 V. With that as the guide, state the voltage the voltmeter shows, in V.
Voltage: 7 V
